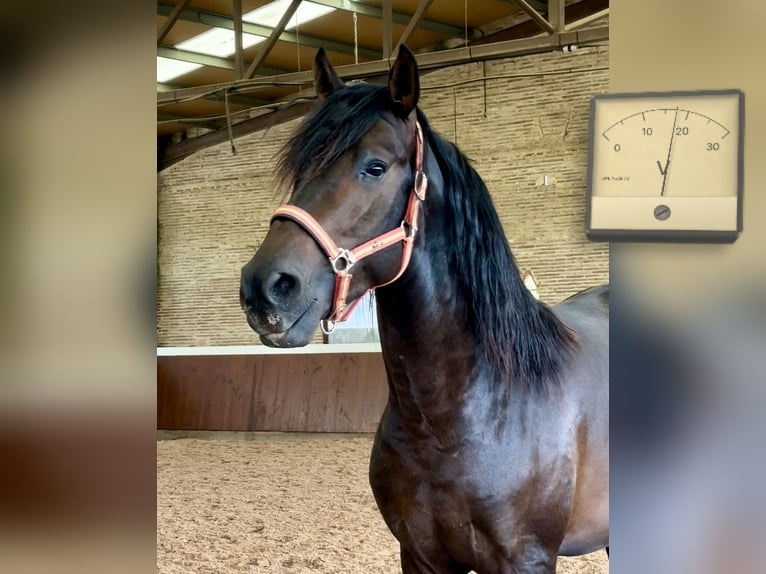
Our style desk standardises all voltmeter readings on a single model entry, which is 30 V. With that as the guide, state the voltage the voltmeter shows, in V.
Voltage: 17.5 V
